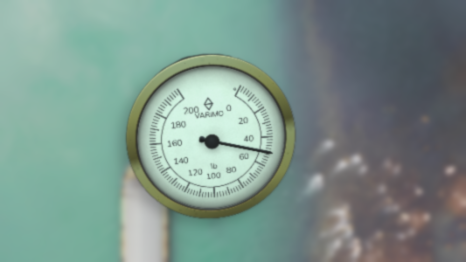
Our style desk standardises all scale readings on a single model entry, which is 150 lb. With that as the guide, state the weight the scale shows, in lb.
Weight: 50 lb
